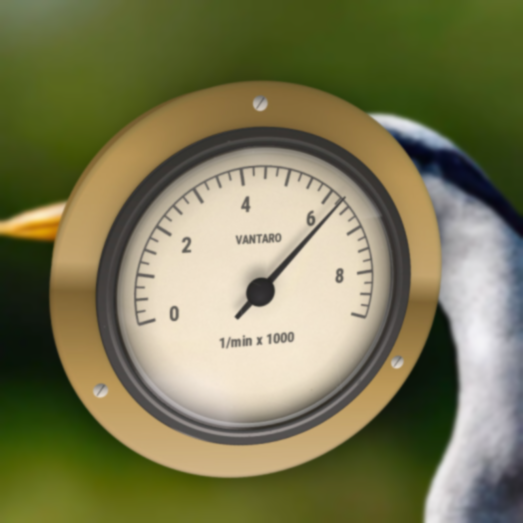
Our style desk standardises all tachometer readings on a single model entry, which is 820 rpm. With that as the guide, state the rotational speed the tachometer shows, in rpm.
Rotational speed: 6250 rpm
